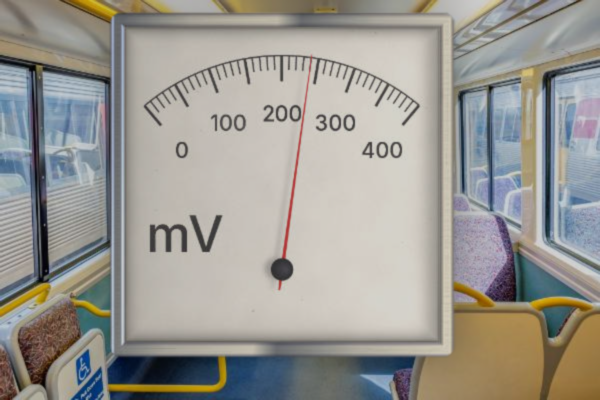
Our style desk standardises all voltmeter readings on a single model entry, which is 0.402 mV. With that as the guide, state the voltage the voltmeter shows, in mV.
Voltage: 240 mV
